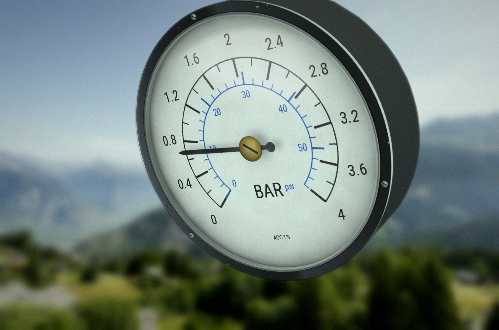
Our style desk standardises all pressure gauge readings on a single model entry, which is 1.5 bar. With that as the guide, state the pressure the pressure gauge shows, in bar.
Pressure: 0.7 bar
